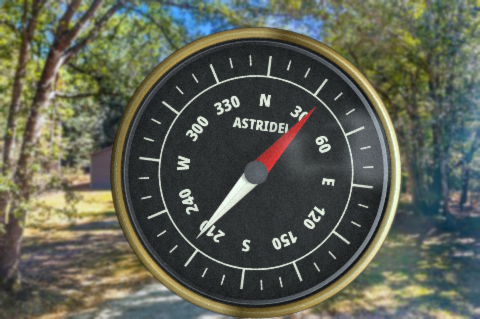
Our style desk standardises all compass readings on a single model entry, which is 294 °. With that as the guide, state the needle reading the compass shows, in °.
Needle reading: 35 °
